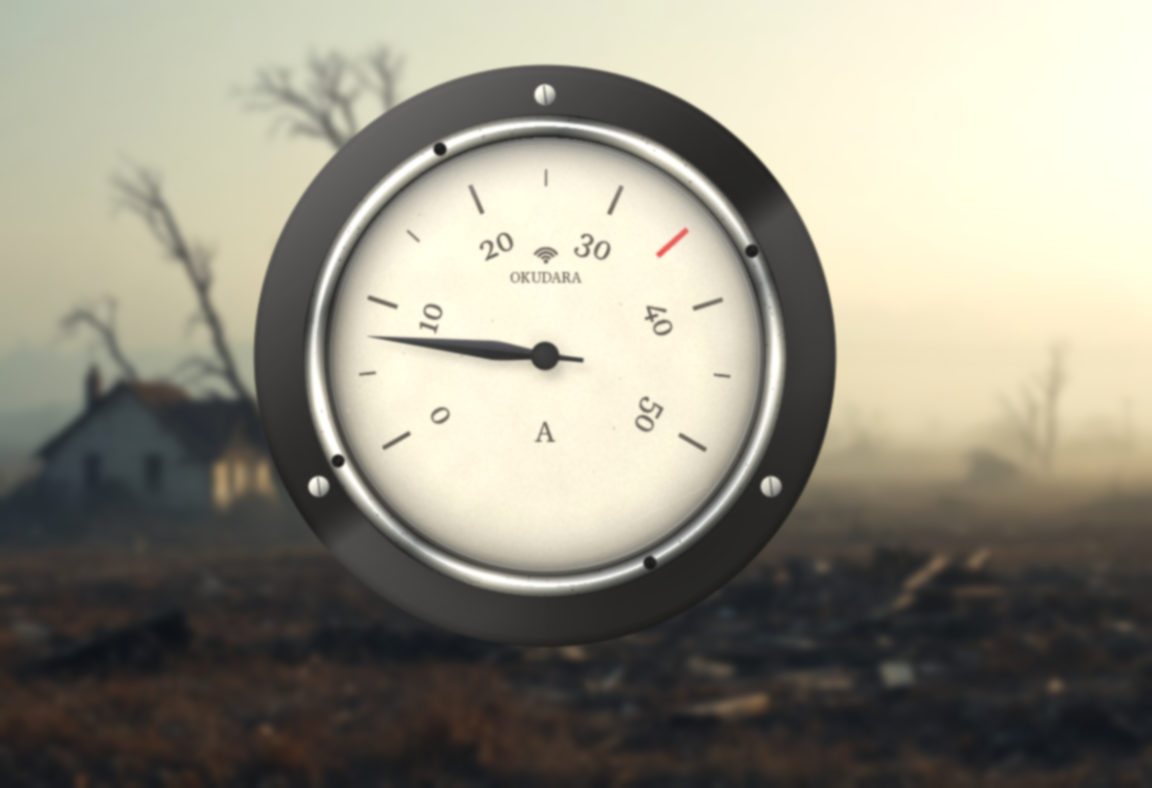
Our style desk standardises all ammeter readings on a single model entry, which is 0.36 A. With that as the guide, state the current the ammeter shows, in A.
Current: 7.5 A
